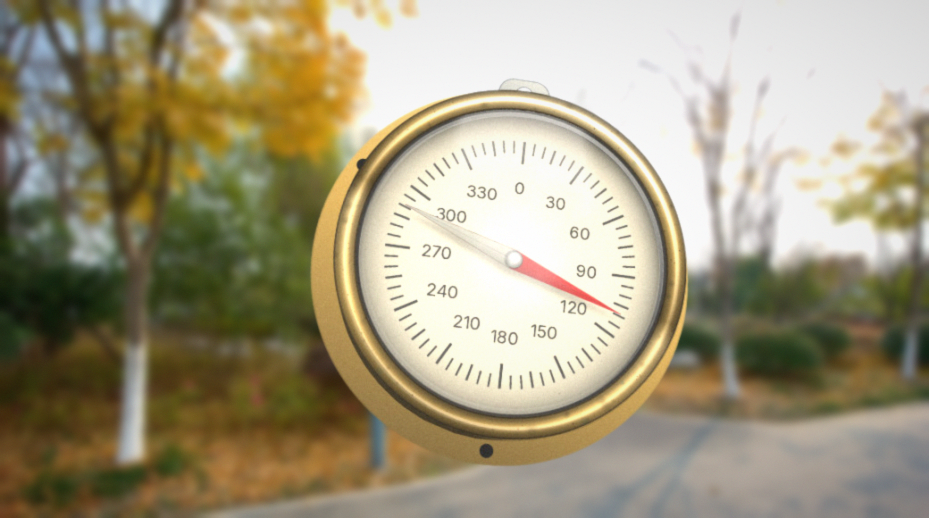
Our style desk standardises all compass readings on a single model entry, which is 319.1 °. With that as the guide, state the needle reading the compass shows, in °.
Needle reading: 110 °
